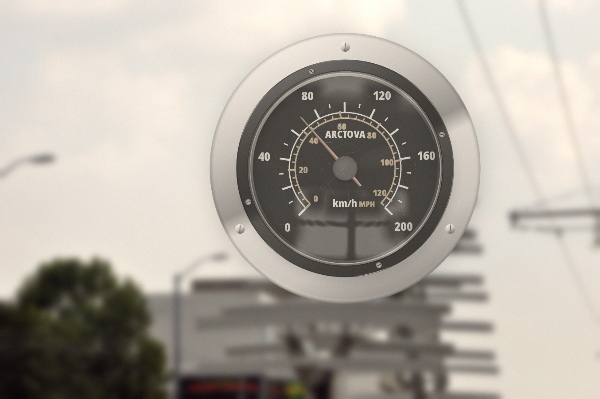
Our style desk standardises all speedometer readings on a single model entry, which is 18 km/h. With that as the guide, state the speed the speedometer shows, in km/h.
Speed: 70 km/h
